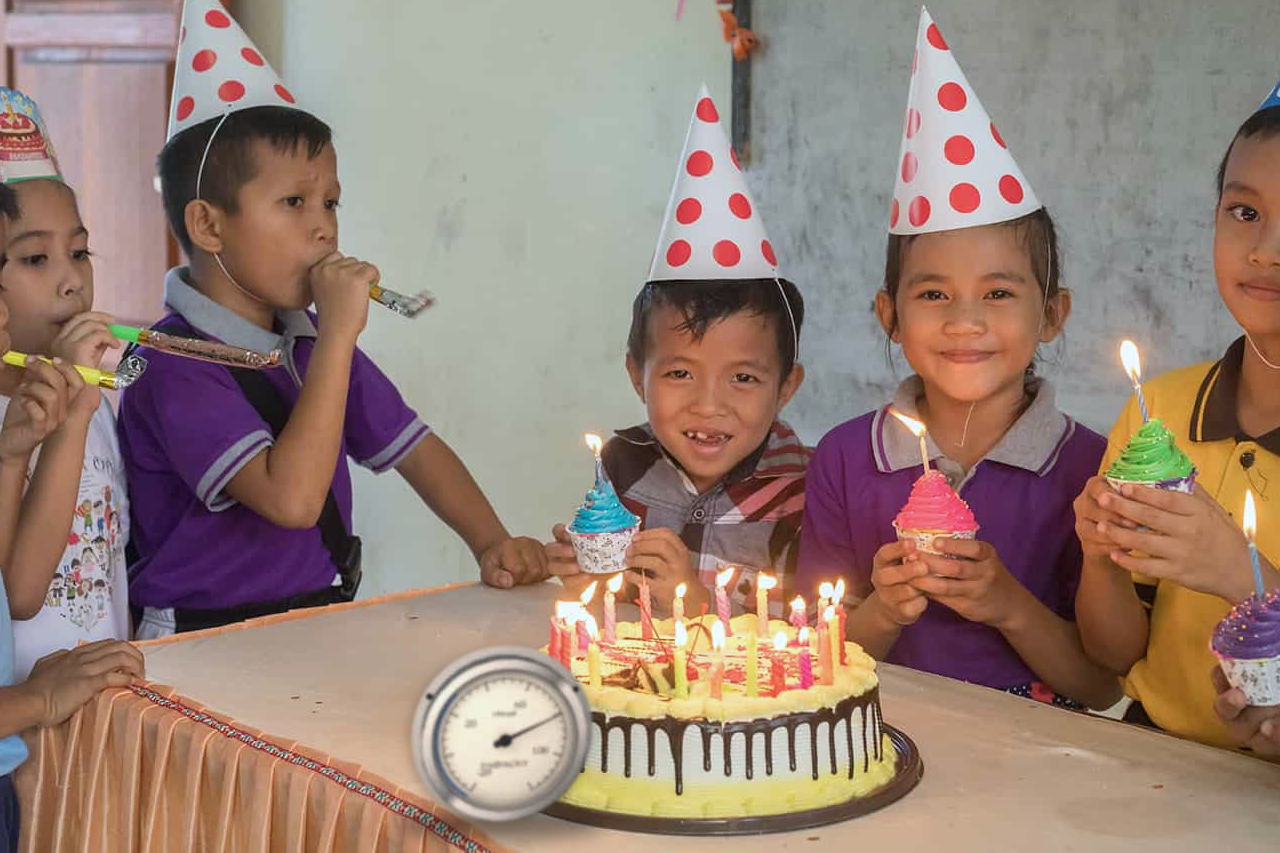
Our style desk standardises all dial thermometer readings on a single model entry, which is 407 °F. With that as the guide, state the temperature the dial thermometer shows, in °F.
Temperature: 80 °F
